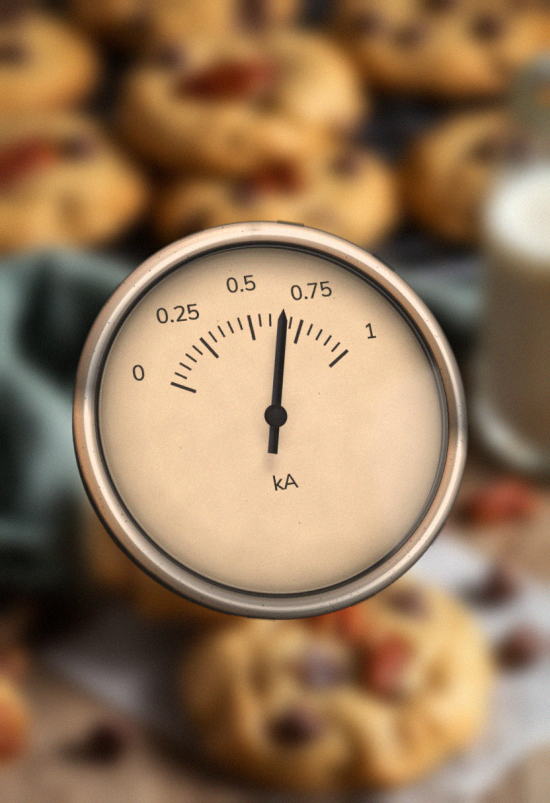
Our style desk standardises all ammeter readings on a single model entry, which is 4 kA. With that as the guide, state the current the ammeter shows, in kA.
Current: 0.65 kA
